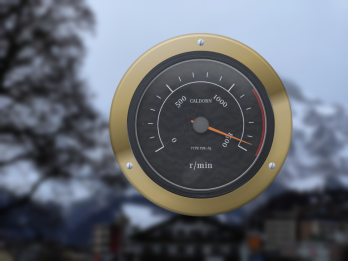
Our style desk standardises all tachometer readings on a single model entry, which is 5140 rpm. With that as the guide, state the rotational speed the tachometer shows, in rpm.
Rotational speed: 1450 rpm
